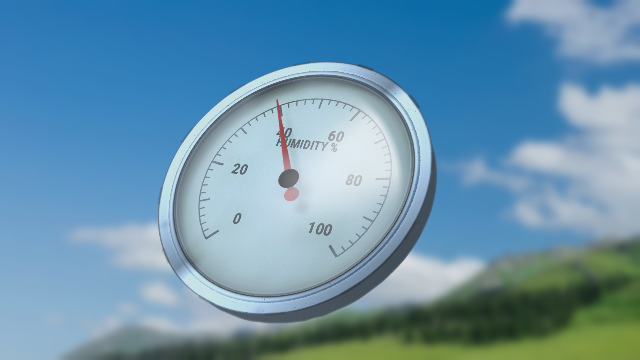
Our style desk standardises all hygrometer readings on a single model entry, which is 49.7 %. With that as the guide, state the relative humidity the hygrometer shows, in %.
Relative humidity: 40 %
